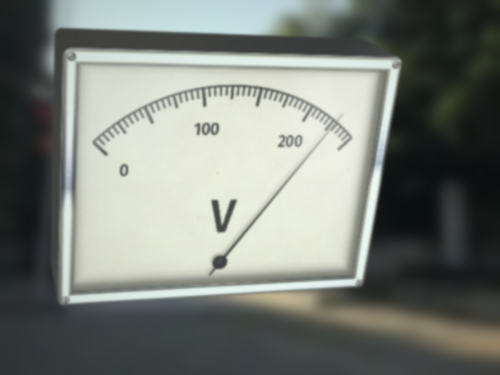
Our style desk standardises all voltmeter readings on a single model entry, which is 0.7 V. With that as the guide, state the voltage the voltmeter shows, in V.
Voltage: 225 V
